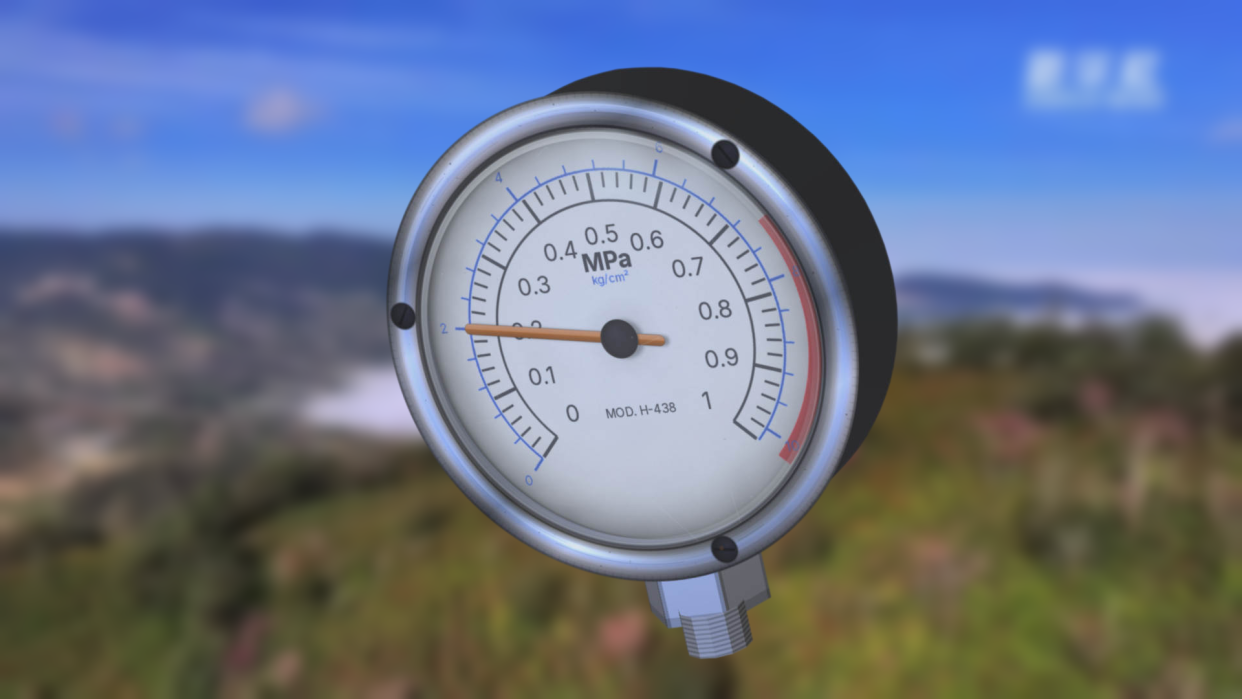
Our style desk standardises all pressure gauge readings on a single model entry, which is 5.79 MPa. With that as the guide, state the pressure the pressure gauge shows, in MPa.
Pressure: 0.2 MPa
